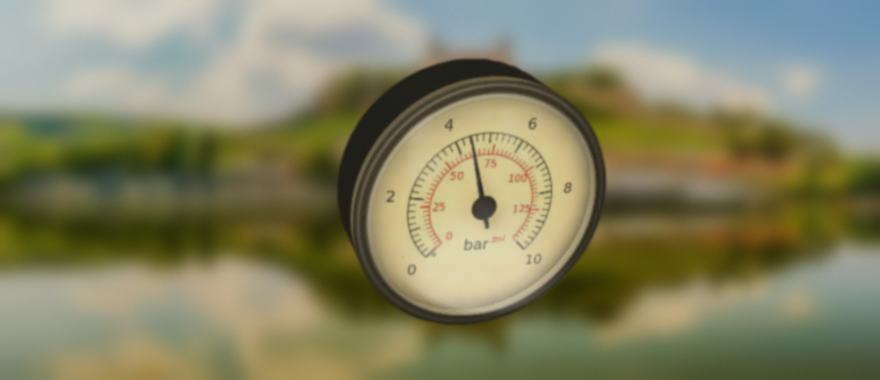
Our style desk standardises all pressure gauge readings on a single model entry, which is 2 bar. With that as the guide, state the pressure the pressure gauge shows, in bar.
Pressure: 4.4 bar
